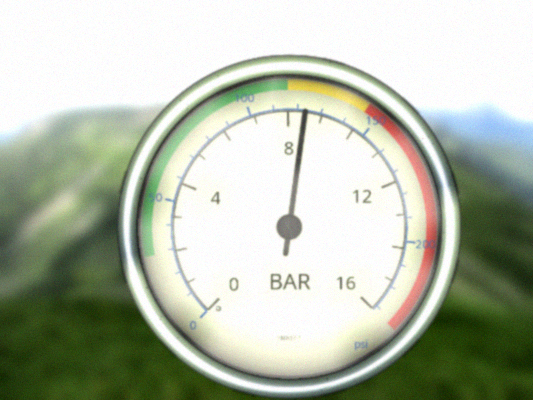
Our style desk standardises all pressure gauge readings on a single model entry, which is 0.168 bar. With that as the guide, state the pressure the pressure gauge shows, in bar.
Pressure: 8.5 bar
